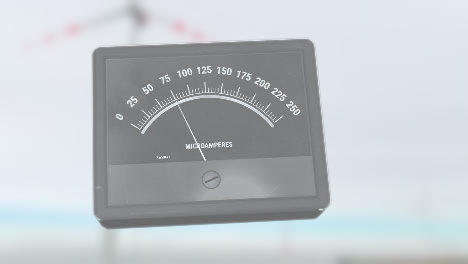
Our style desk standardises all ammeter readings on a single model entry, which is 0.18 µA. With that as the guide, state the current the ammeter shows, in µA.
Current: 75 µA
